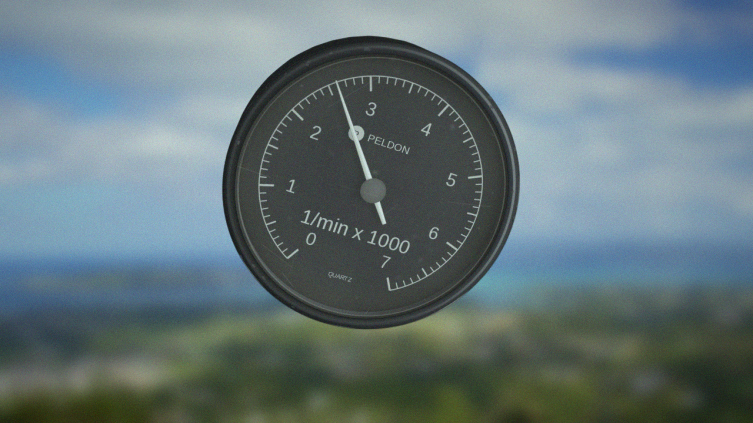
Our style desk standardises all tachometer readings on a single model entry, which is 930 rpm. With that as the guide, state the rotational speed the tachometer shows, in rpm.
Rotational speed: 2600 rpm
